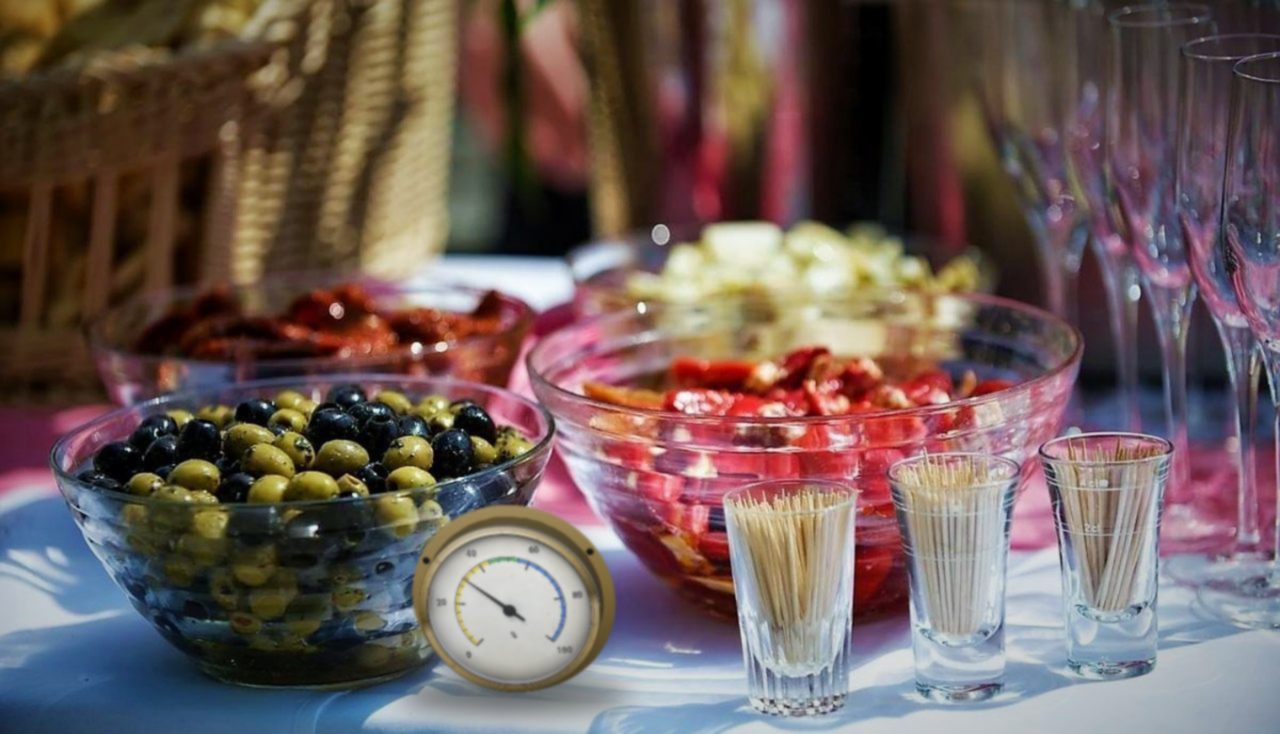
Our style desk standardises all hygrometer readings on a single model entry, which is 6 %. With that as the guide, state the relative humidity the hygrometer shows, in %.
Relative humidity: 32 %
